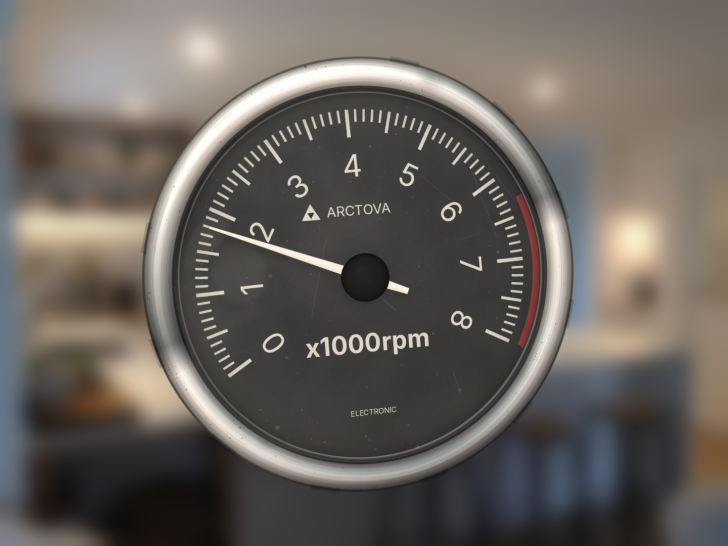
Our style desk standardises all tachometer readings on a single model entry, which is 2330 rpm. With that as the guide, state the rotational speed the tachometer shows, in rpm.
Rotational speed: 1800 rpm
